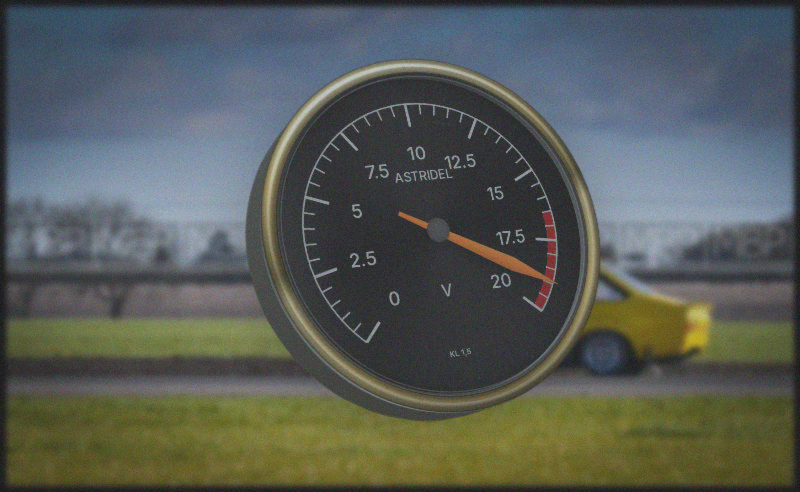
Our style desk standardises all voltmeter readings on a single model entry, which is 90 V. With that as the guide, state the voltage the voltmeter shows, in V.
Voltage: 19 V
